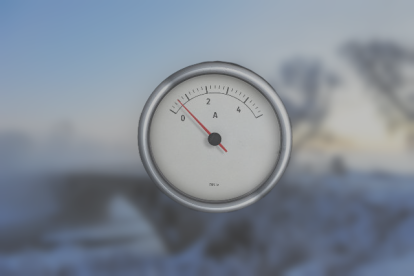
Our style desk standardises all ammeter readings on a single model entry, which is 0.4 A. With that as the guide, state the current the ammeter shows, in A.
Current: 0.6 A
